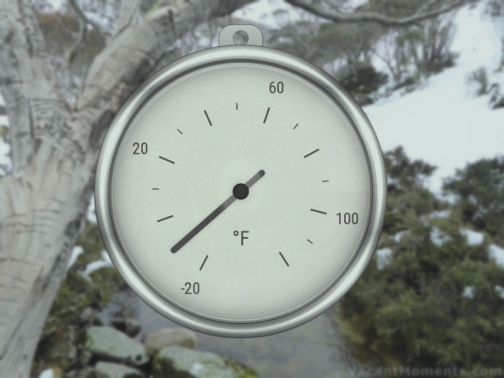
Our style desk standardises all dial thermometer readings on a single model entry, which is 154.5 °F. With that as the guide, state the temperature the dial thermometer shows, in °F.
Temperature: -10 °F
